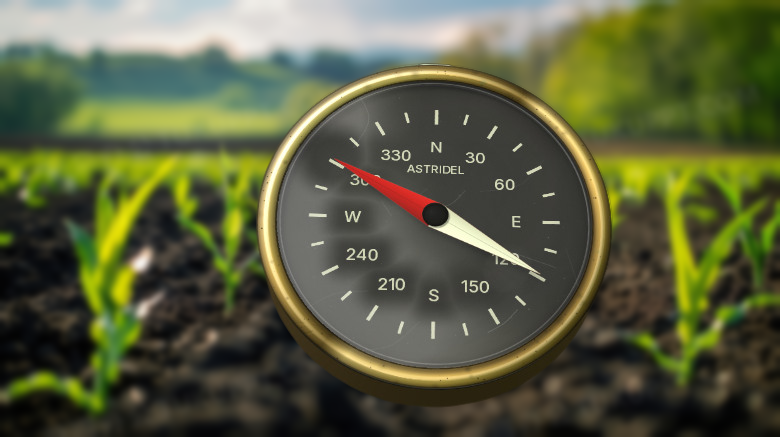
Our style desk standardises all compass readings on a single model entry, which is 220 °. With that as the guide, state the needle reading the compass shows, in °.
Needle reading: 300 °
